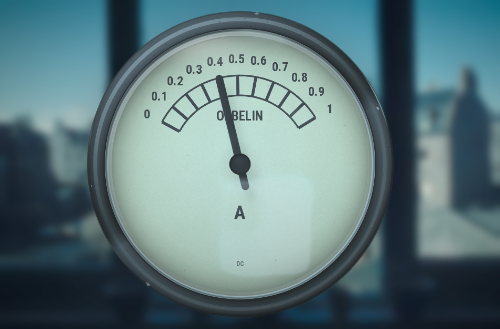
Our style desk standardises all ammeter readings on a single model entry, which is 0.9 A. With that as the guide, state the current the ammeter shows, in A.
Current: 0.4 A
